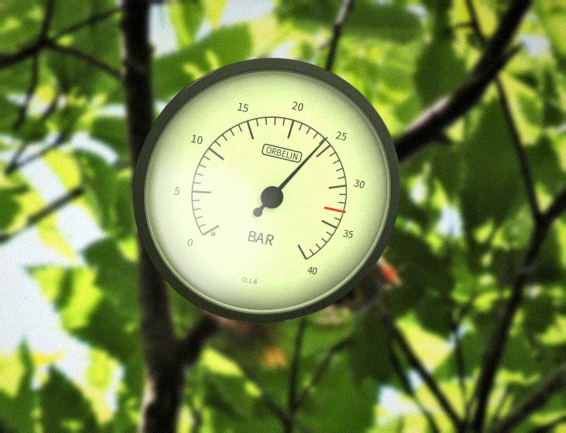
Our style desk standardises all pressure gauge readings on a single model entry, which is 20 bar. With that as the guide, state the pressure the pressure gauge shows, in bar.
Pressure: 24 bar
